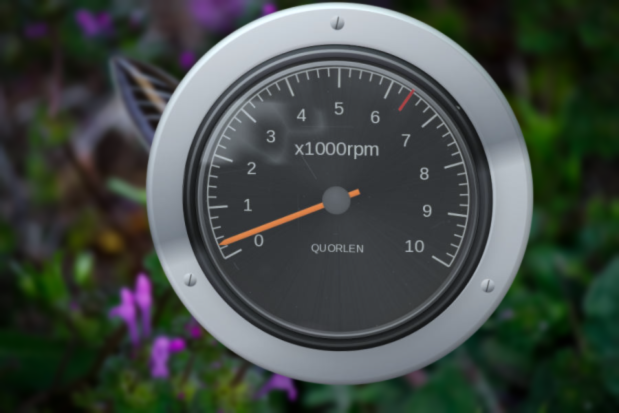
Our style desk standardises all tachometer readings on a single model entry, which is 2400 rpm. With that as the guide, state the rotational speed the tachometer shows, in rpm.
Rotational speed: 300 rpm
